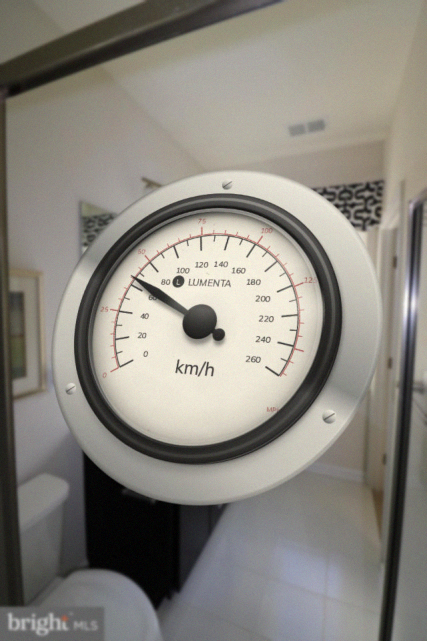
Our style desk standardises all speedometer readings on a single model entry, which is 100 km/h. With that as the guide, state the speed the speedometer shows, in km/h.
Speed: 65 km/h
